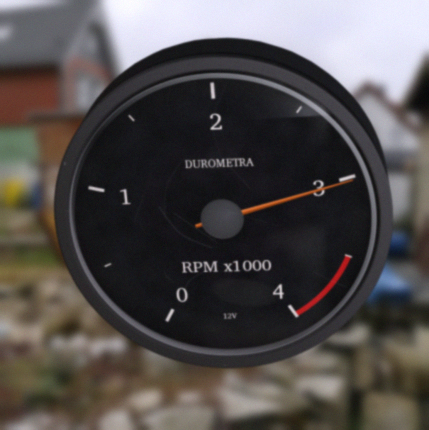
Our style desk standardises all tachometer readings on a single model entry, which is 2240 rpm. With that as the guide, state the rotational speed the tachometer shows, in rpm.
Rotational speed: 3000 rpm
